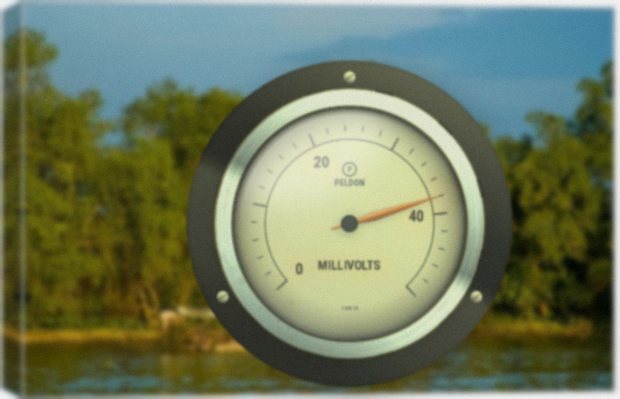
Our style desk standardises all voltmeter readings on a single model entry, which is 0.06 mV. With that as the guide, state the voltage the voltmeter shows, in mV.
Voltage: 38 mV
